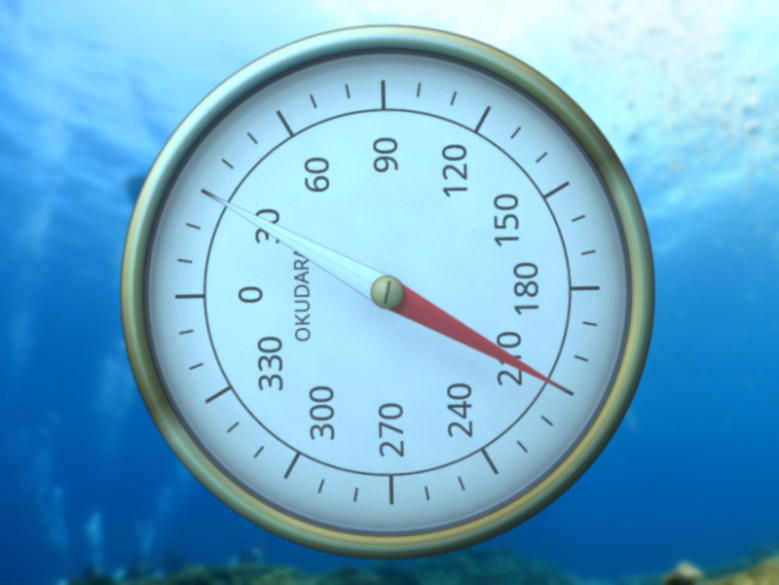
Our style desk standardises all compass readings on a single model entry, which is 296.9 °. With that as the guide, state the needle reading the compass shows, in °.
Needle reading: 210 °
